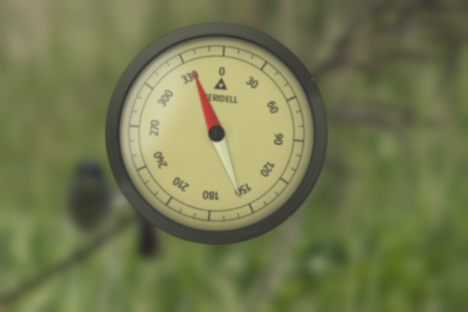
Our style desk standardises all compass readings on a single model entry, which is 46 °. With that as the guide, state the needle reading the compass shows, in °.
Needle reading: 335 °
